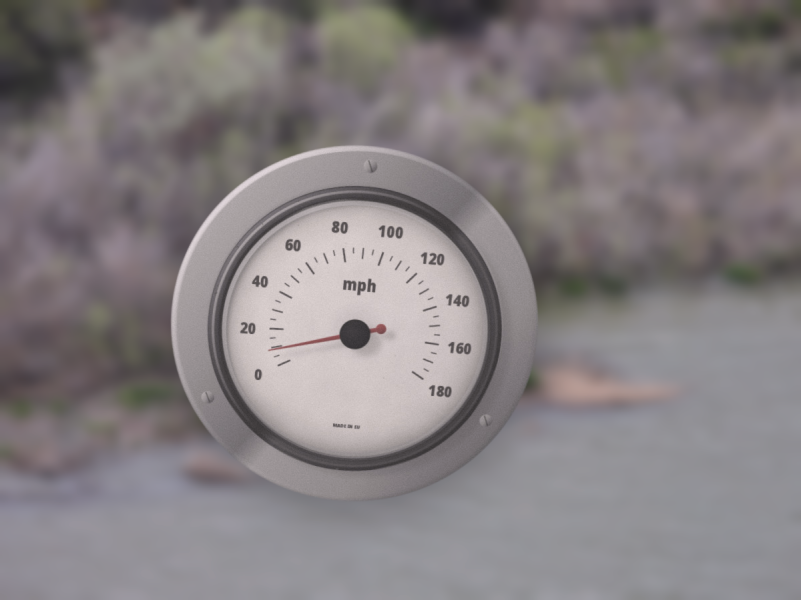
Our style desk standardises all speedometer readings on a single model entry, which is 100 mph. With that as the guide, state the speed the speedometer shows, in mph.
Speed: 10 mph
